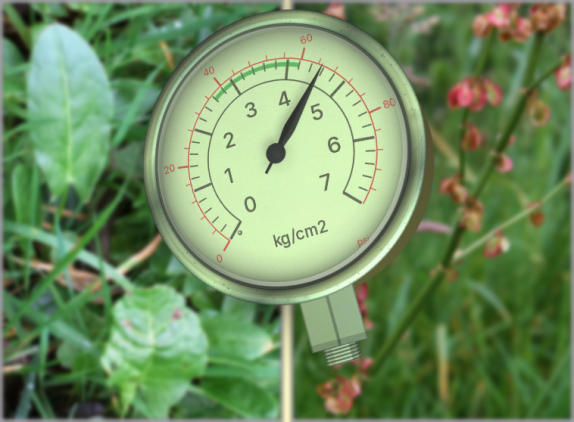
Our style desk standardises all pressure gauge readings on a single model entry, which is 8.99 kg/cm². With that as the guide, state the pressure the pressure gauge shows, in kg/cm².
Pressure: 4.6 kg/cm²
